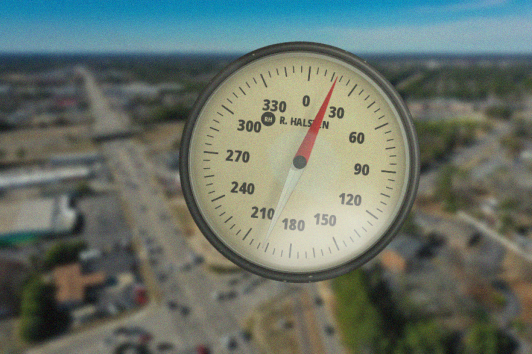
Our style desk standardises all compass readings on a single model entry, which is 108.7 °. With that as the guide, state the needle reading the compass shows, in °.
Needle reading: 17.5 °
